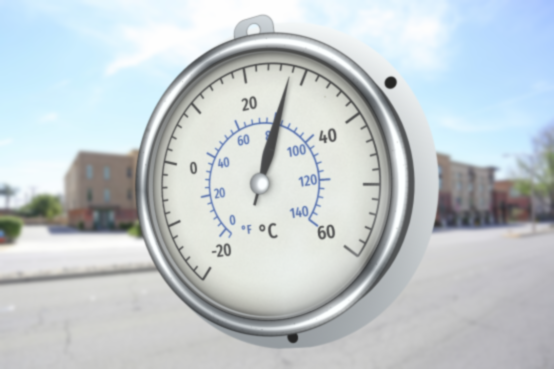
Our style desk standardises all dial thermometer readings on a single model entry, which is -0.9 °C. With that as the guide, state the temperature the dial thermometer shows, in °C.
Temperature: 28 °C
